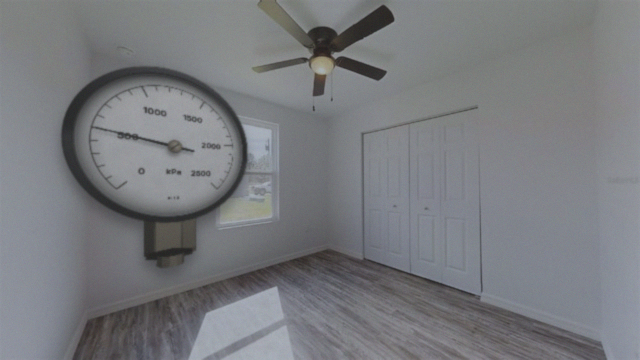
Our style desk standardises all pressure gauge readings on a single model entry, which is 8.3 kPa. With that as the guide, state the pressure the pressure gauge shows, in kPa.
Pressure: 500 kPa
